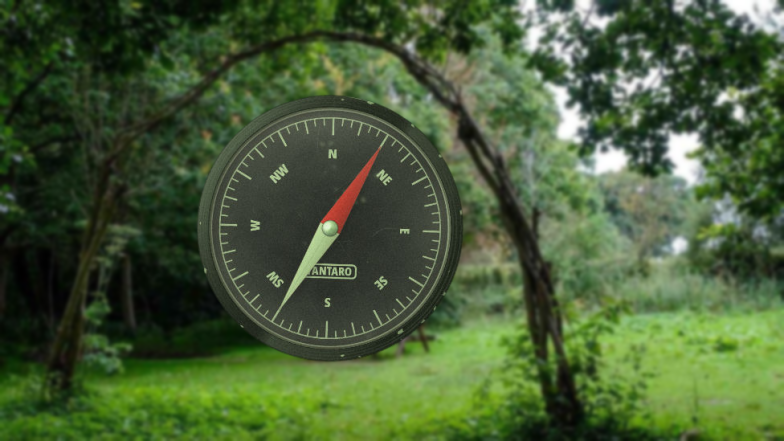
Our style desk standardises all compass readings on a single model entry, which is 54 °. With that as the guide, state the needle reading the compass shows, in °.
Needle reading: 30 °
